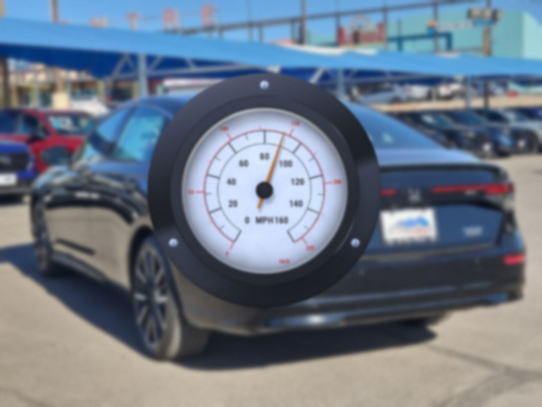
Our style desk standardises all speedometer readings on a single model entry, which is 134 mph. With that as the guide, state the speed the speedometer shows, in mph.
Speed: 90 mph
